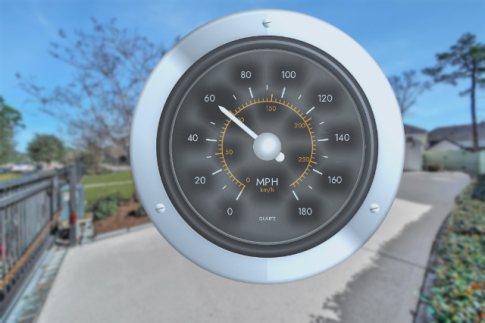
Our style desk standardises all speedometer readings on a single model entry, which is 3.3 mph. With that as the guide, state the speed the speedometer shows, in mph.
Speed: 60 mph
